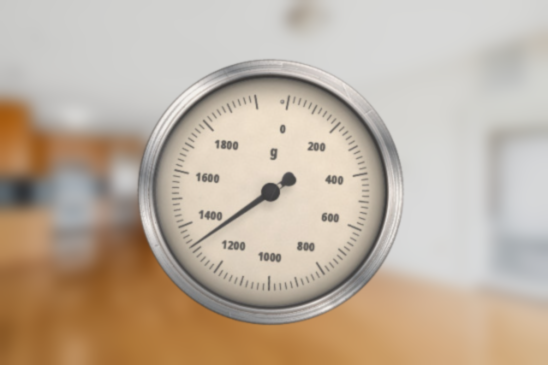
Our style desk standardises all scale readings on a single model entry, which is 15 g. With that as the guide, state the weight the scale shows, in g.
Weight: 1320 g
